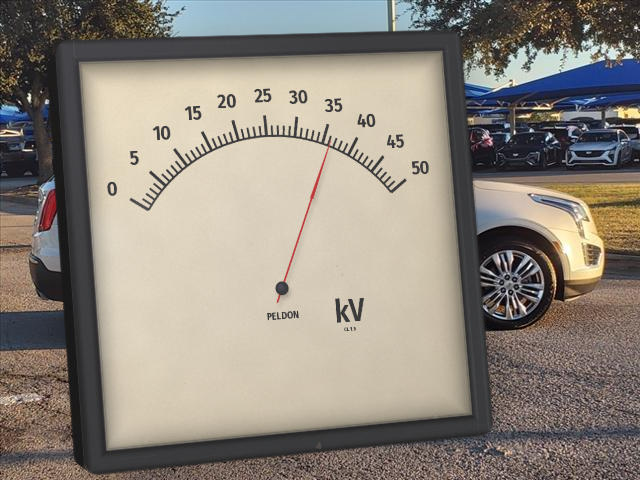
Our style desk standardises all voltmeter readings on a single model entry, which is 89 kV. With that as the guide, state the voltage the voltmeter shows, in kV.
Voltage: 36 kV
